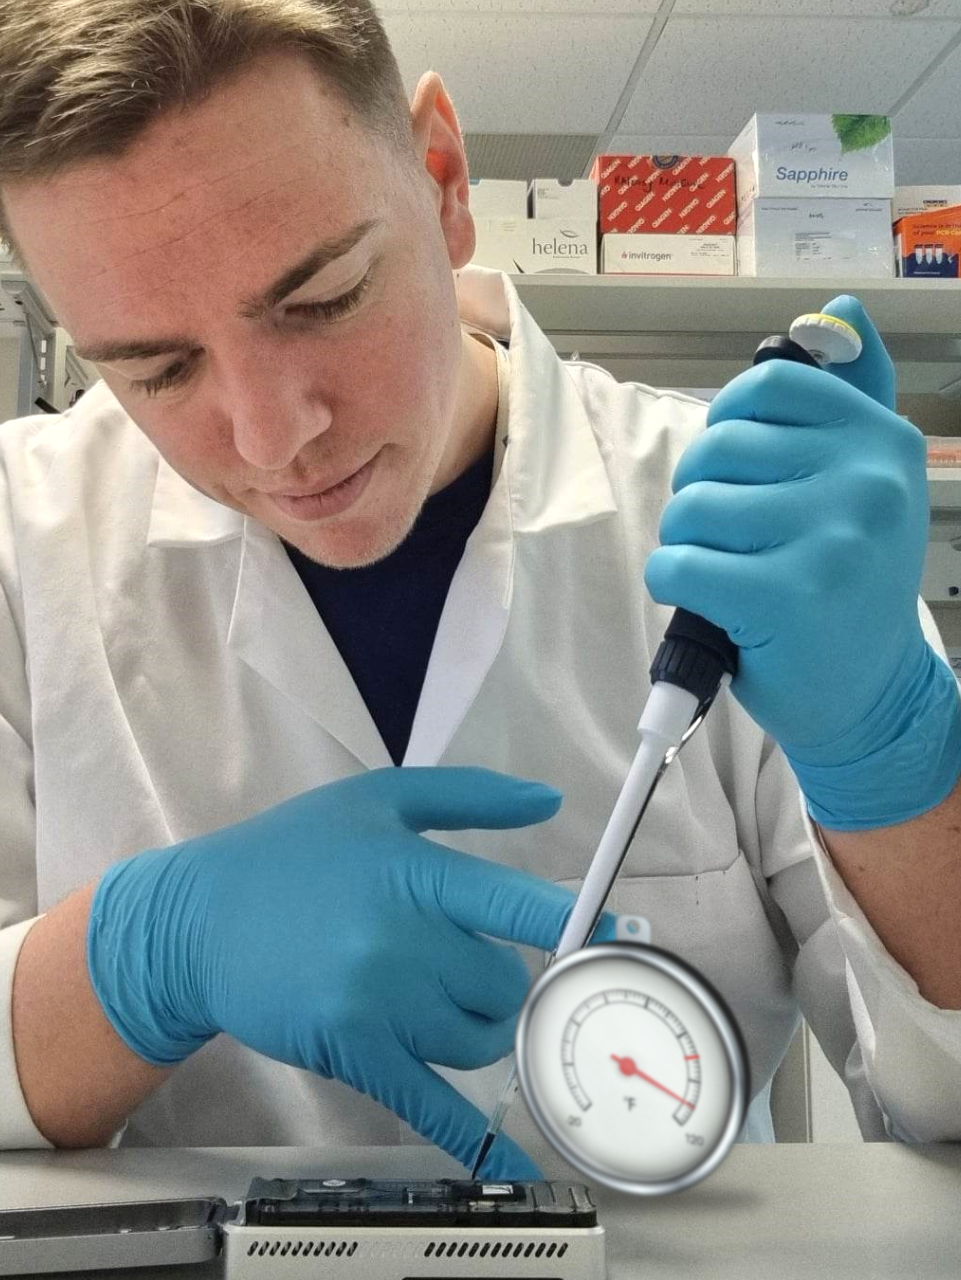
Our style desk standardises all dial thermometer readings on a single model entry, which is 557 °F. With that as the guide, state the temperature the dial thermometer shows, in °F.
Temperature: 110 °F
